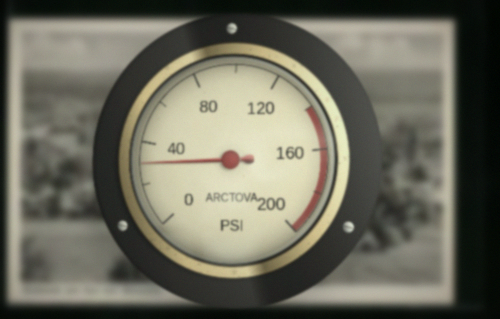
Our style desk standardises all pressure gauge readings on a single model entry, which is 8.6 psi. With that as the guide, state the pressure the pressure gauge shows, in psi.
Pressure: 30 psi
